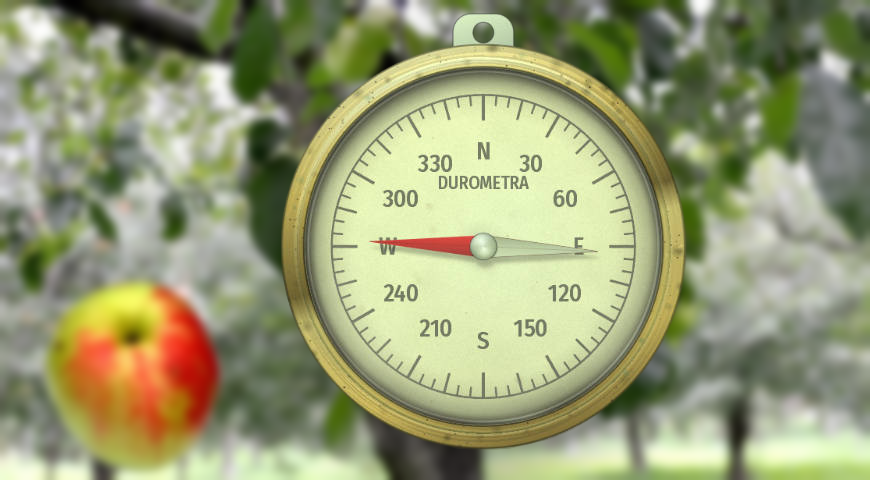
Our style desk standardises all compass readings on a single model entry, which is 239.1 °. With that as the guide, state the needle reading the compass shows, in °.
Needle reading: 272.5 °
